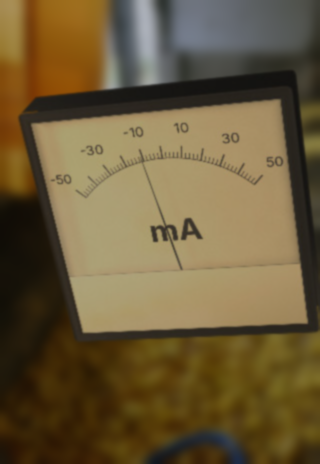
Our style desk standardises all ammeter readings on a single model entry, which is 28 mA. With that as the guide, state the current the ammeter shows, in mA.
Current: -10 mA
